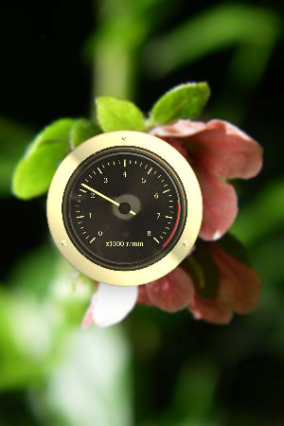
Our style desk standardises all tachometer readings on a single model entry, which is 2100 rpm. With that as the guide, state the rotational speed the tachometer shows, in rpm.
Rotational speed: 2200 rpm
